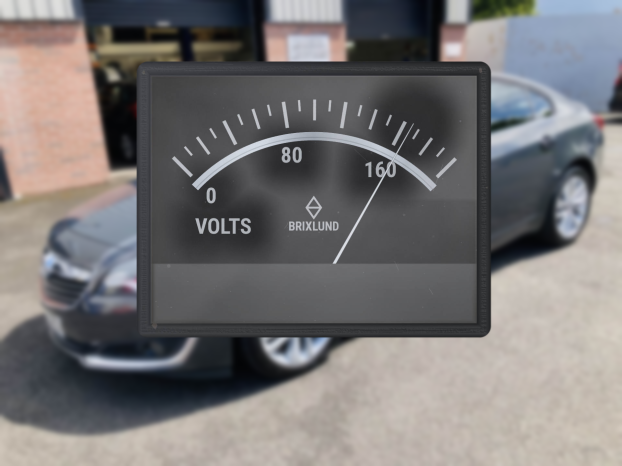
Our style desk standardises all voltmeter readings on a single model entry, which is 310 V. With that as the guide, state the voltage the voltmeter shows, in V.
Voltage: 165 V
